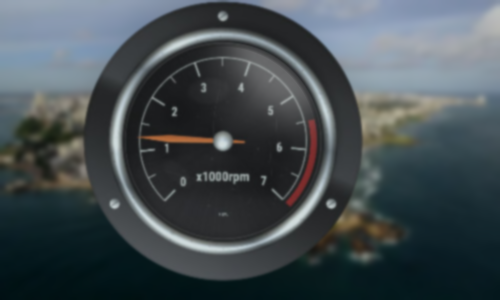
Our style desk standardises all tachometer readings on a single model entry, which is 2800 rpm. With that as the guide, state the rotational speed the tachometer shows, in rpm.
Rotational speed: 1250 rpm
